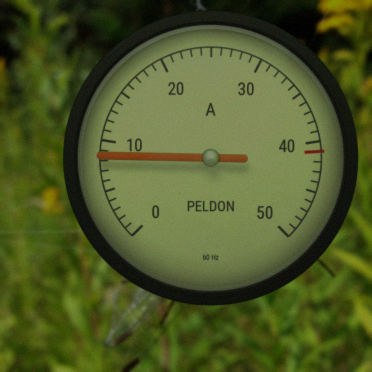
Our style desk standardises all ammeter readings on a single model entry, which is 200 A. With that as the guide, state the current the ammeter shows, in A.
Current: 8.5 A
